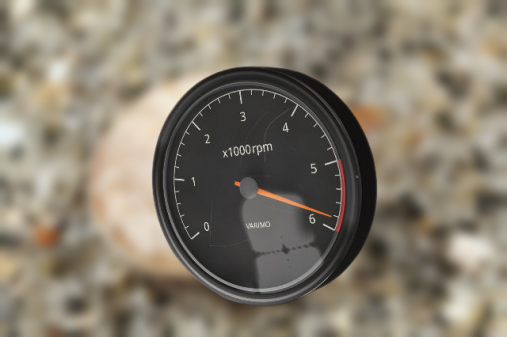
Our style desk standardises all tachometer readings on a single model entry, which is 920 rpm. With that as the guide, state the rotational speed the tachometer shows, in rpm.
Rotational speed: 5800 rpm
